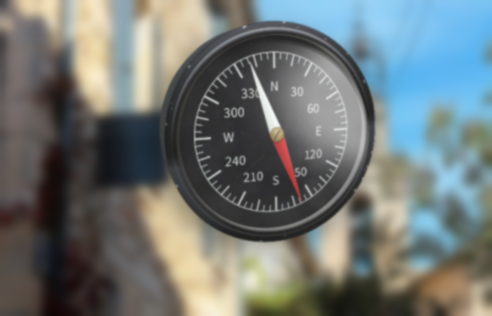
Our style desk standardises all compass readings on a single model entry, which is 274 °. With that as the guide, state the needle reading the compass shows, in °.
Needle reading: 160 °
